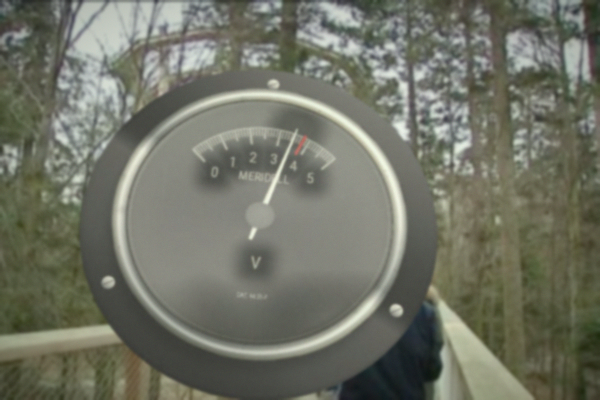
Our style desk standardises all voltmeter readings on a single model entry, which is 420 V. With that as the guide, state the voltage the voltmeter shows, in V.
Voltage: 3.5 V
